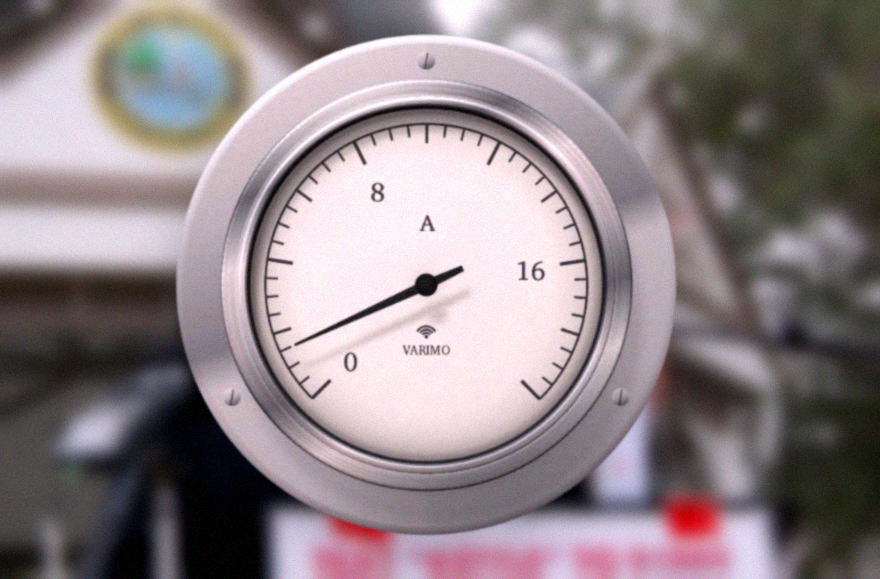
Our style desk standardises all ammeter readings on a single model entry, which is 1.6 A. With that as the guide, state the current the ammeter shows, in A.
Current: 1.5 A
